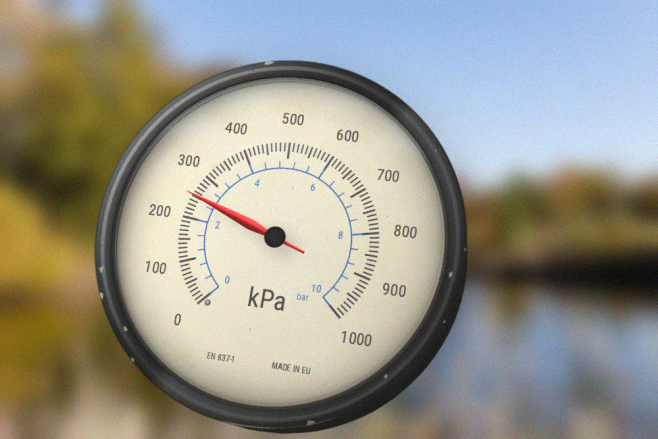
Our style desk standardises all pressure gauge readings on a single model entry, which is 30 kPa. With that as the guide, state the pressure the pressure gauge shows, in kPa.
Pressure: 250 kPa
